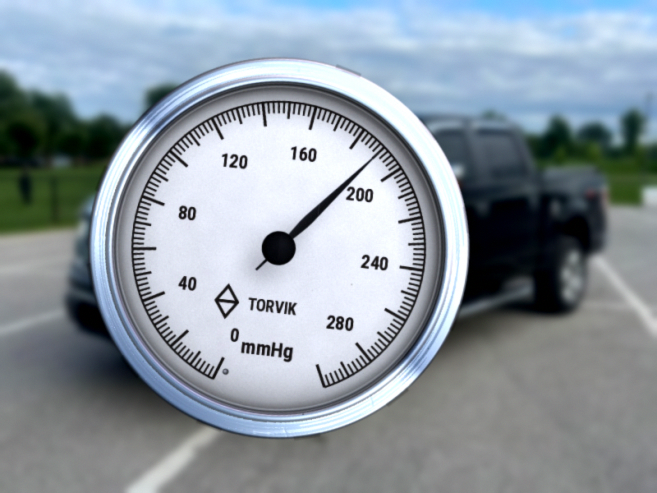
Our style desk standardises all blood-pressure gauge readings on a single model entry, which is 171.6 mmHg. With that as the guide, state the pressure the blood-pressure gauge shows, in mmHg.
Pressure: 190 mmHg
